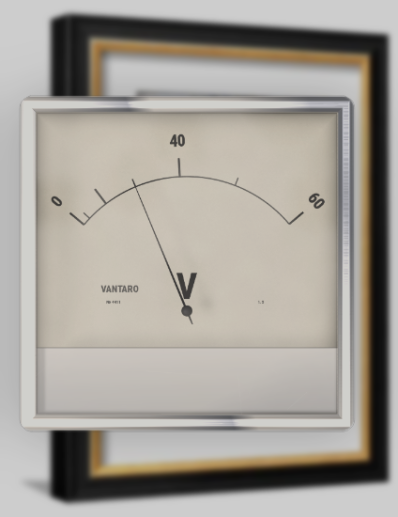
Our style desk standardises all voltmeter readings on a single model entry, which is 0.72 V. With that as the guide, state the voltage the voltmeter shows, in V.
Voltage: 30 V
